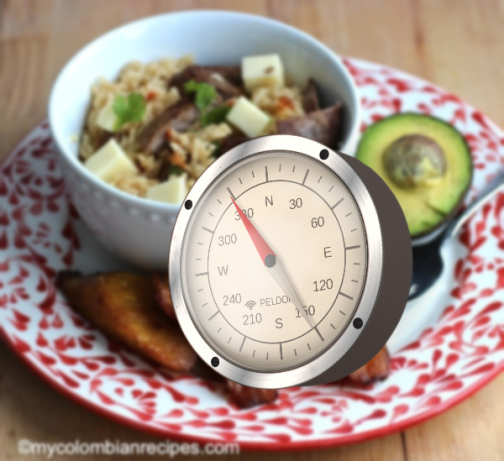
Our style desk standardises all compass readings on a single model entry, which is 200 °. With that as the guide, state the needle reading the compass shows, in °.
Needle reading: 330 °
